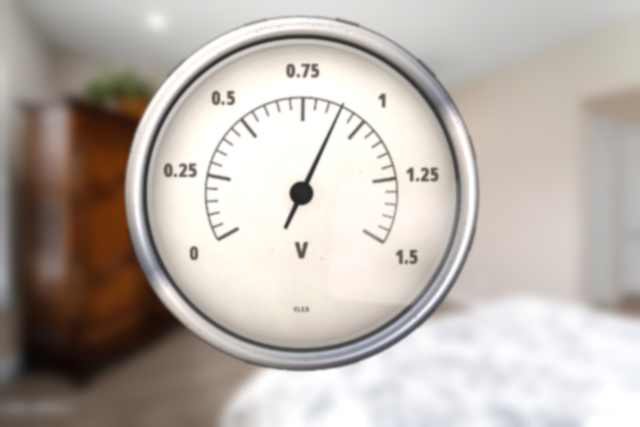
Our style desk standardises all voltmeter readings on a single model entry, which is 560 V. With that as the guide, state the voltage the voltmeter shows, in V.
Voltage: 0.9 V
